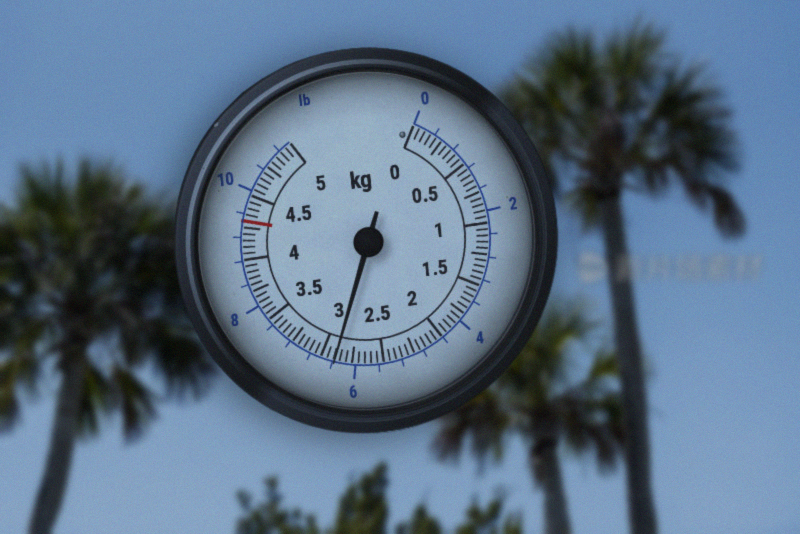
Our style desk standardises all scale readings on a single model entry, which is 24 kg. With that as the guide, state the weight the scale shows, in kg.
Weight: 2.9 kg
